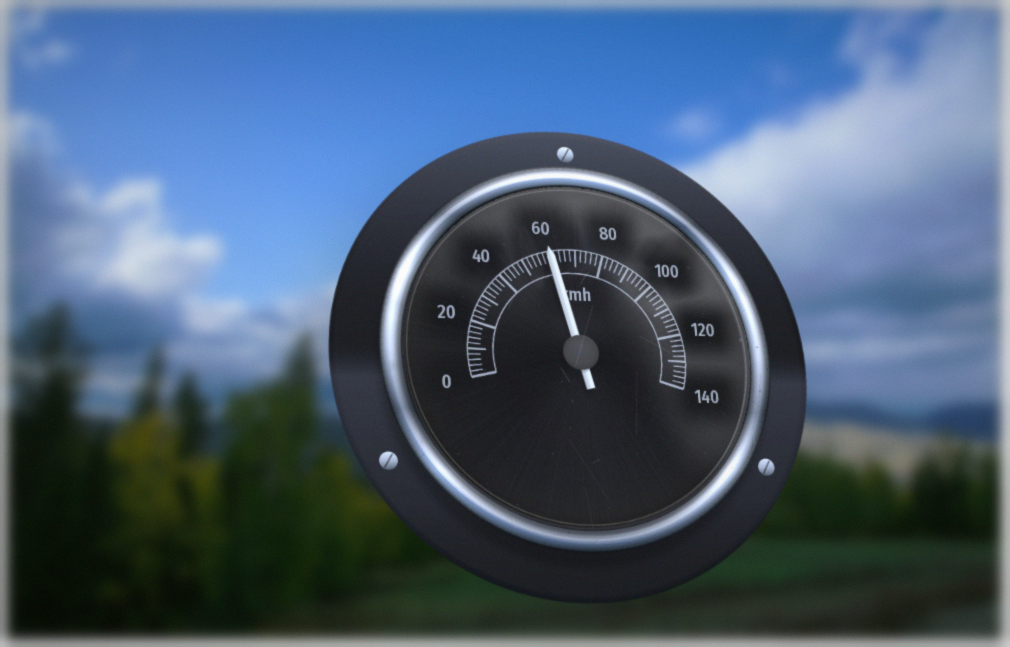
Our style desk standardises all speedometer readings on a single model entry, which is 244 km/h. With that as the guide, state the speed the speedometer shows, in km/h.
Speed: 60 km/h
